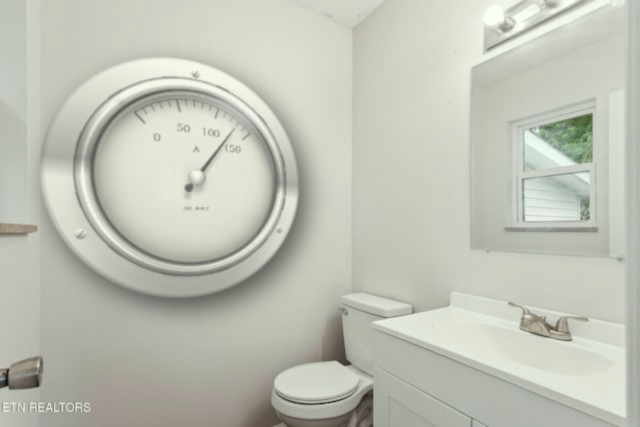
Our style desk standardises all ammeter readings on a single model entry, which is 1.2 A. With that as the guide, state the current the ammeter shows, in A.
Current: 130 A
